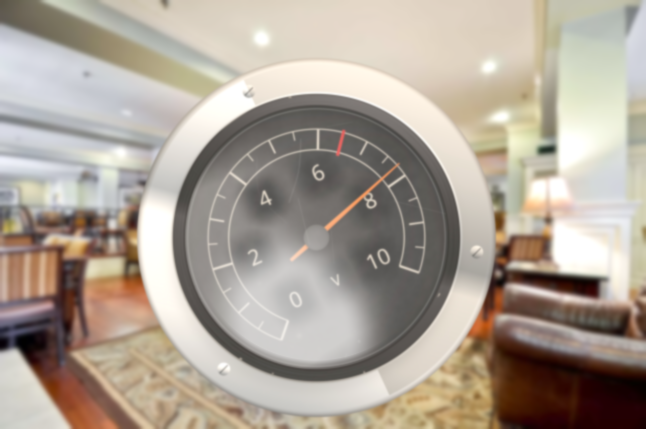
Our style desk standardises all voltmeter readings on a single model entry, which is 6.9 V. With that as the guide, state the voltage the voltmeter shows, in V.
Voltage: 7.75 V
